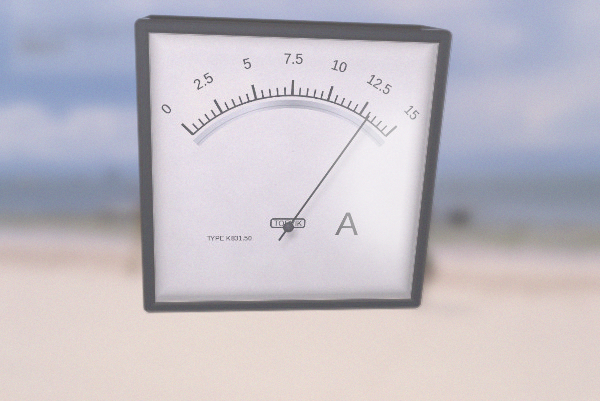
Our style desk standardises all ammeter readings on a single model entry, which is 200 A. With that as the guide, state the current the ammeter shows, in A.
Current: 13 A
